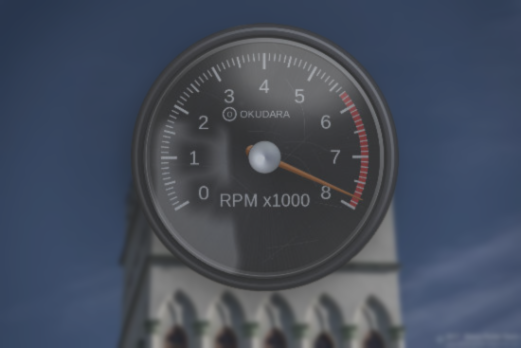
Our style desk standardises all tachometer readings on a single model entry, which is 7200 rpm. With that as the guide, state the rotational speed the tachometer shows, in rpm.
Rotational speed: 7800 rpm
